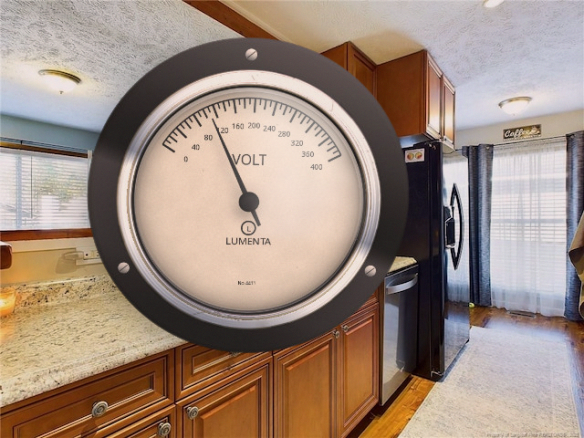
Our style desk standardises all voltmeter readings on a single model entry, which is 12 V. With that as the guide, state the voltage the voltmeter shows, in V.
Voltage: 110 V
